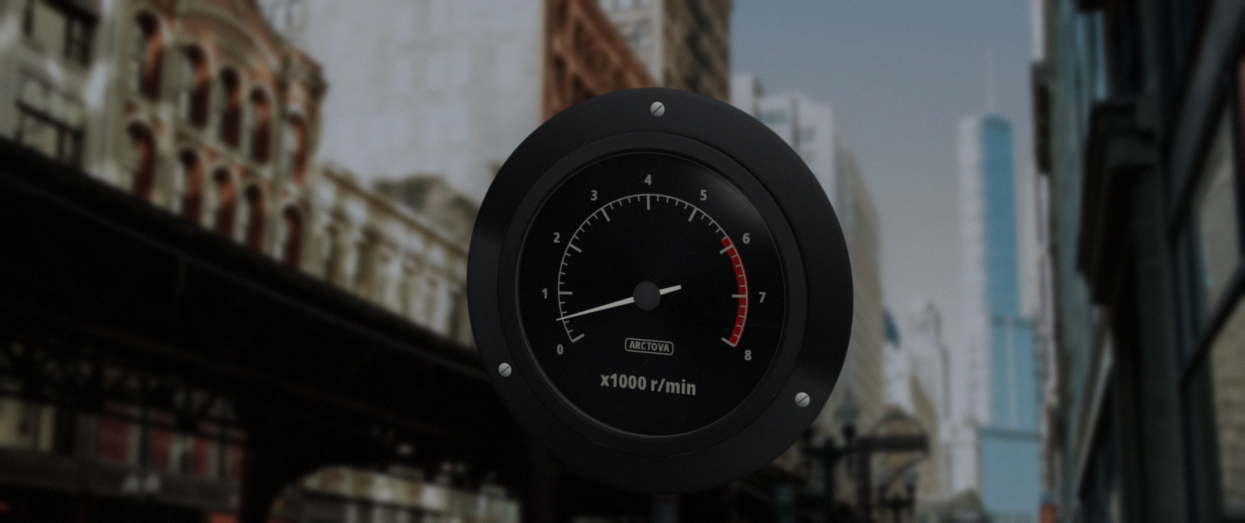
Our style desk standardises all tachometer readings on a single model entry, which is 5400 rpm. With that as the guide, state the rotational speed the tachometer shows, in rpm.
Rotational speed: 500 rpm
